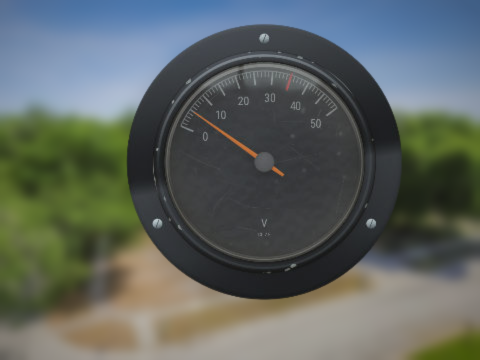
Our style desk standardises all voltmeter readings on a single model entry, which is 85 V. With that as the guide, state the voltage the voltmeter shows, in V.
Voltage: 5 V
